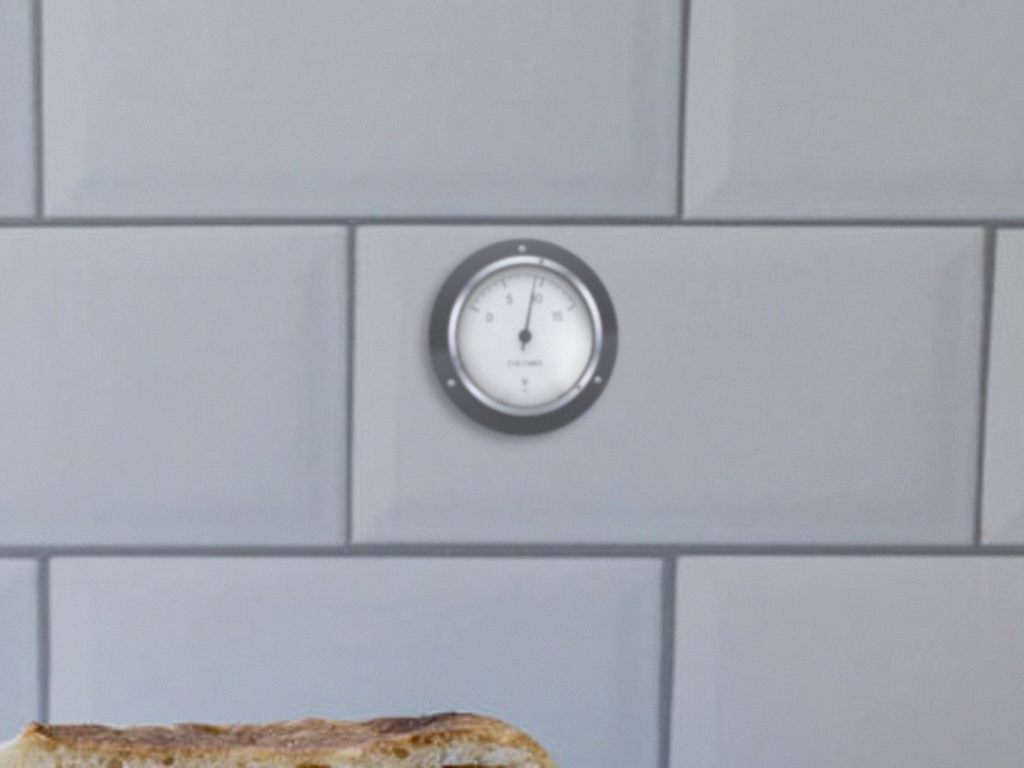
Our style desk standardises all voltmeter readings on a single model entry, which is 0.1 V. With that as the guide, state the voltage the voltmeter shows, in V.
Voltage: 9 V
